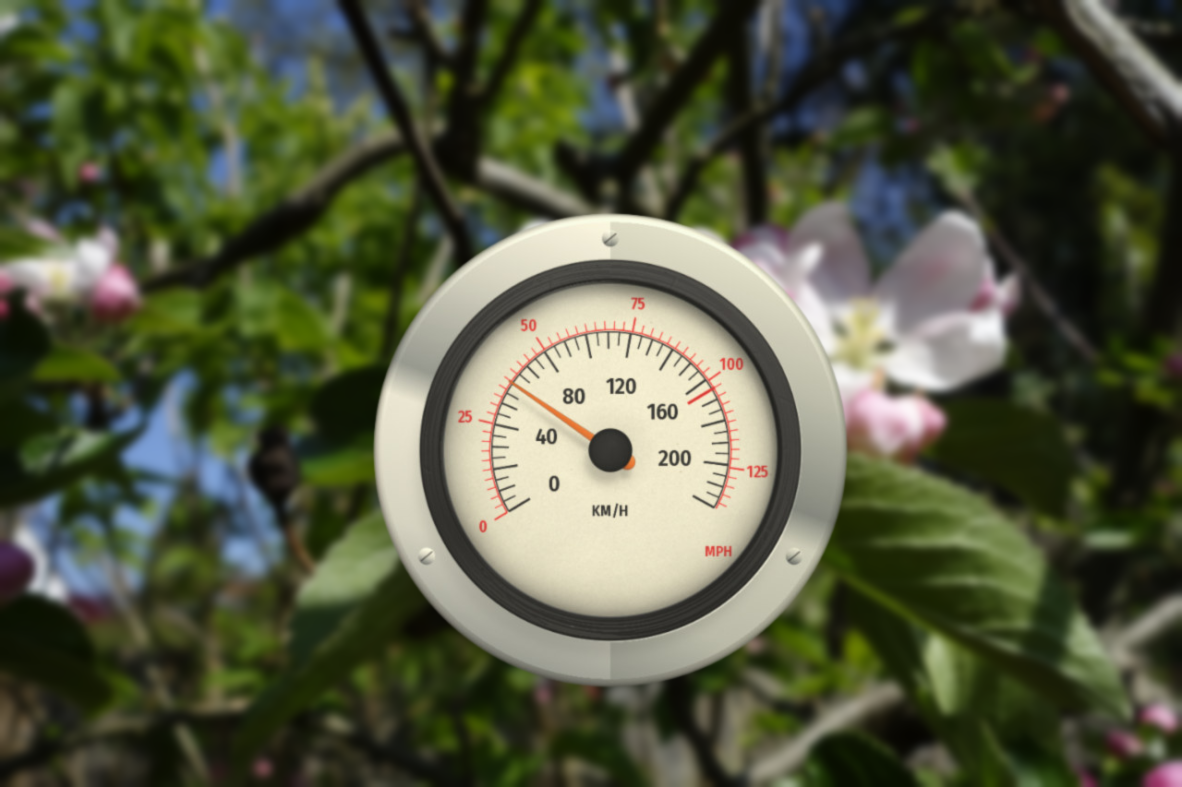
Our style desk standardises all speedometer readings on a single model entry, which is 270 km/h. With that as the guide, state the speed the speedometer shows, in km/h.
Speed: 60 km/h
